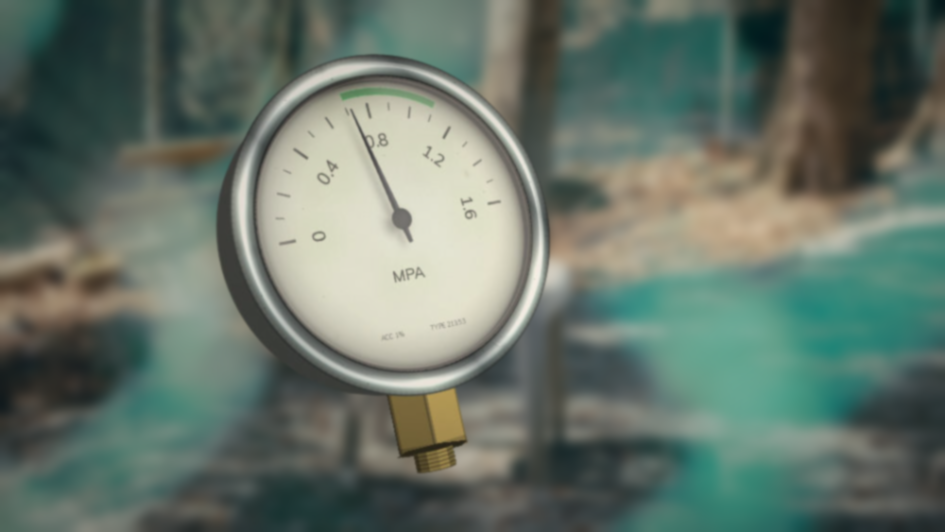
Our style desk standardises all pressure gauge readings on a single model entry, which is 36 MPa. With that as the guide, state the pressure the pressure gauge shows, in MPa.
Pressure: 0.7 MPa
